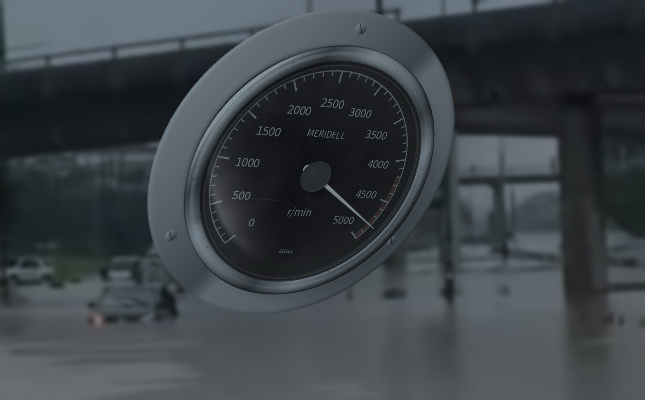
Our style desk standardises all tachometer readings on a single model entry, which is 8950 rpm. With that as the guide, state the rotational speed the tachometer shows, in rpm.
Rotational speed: 4800 rpm
